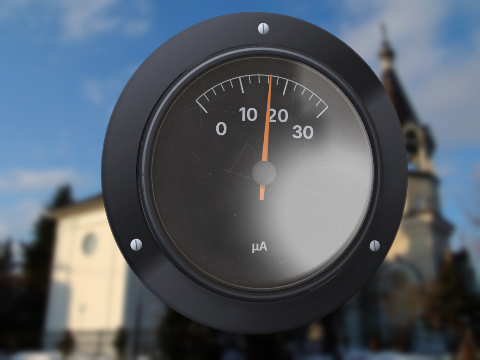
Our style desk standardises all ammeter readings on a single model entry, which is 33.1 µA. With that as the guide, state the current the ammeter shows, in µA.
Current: 16 µA
